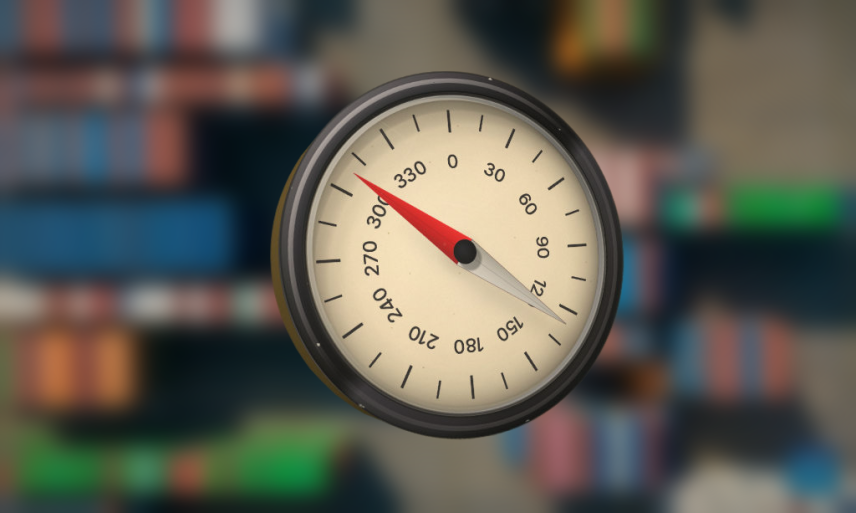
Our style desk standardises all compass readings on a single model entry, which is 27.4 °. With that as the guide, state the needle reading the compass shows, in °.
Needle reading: 307.5 °
